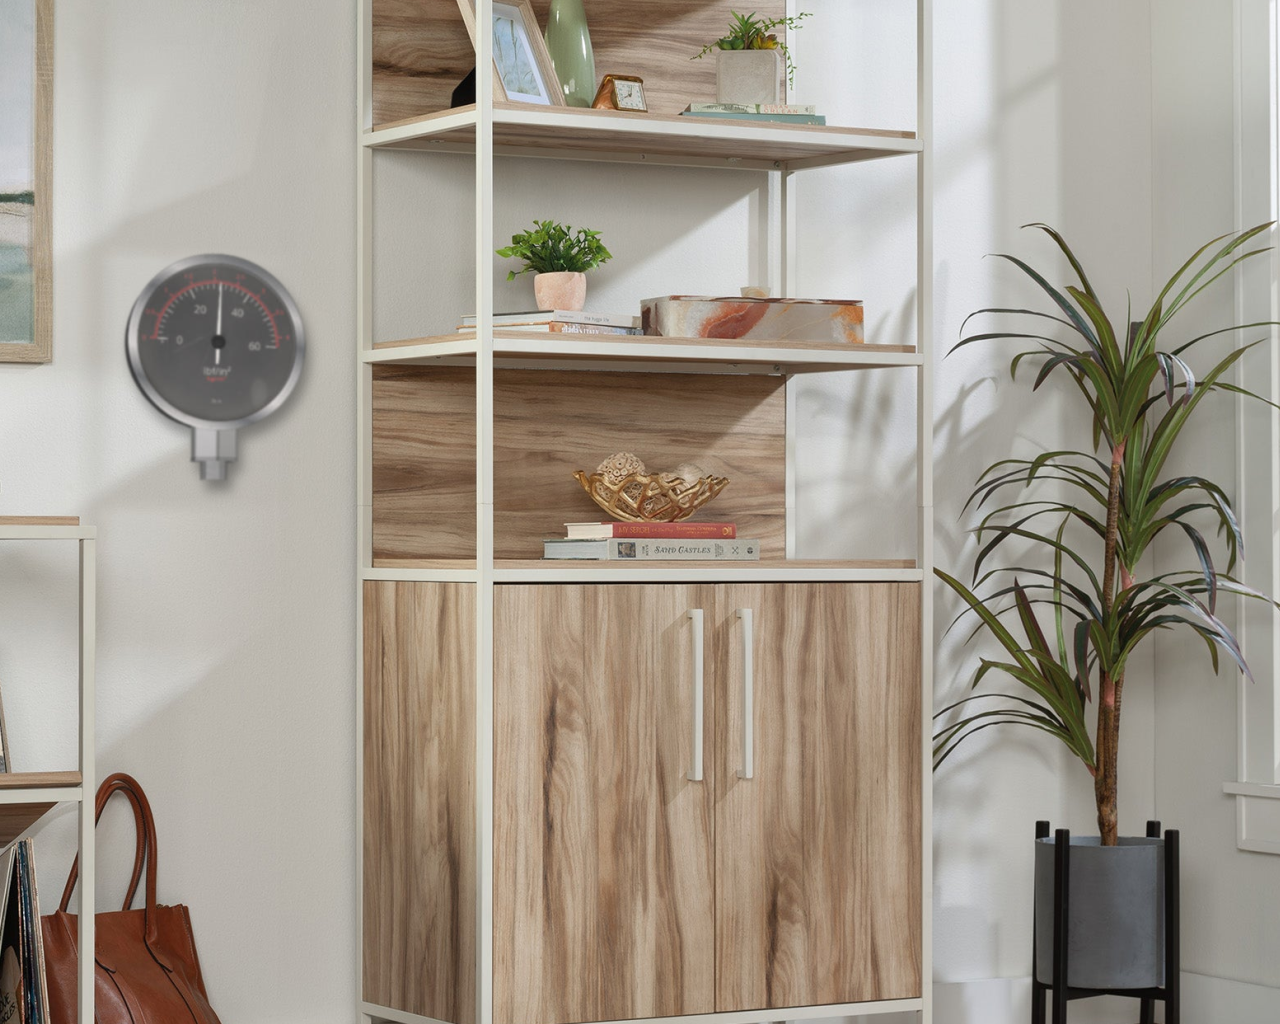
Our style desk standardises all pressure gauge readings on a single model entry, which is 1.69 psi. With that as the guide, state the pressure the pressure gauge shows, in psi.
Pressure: 30 psi
